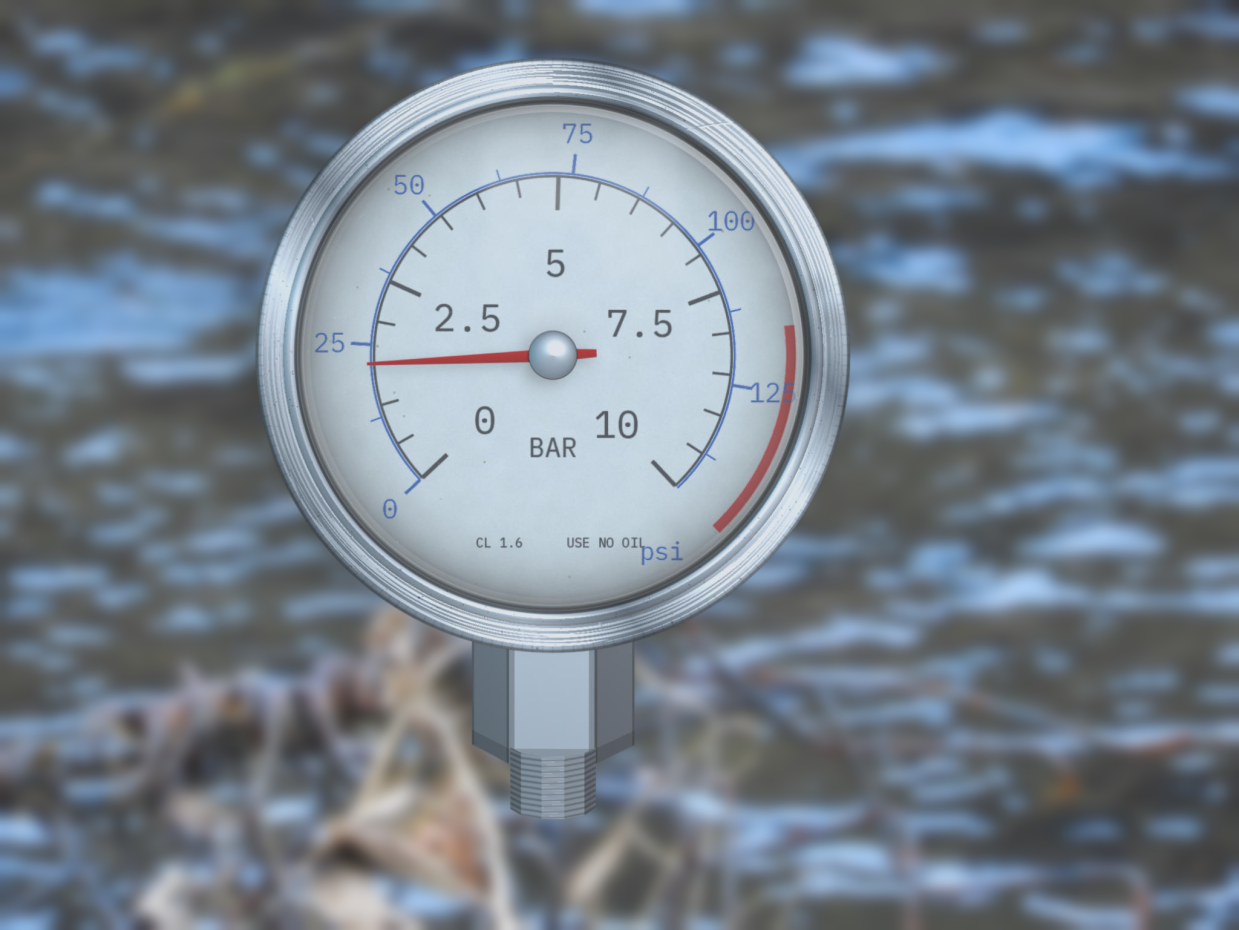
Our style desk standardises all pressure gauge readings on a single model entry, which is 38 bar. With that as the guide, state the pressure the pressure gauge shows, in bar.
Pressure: 1.5 bar
